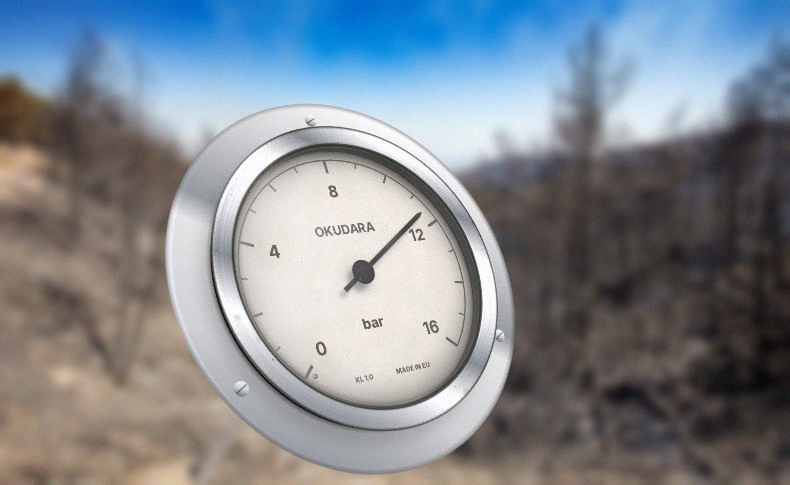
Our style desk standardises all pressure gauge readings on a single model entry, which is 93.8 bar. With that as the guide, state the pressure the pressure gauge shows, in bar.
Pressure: 11.5 bar
